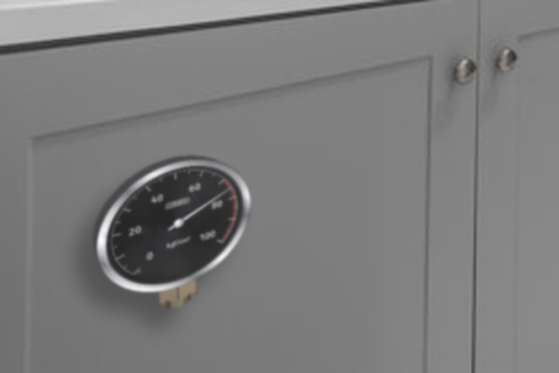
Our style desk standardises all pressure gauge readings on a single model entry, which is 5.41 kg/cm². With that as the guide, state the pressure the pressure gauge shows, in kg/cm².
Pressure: 75 kg/cm²
